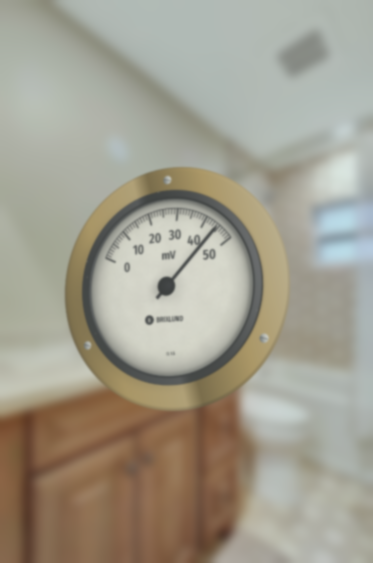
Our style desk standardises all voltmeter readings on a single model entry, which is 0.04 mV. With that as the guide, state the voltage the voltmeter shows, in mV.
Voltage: 45 mV
